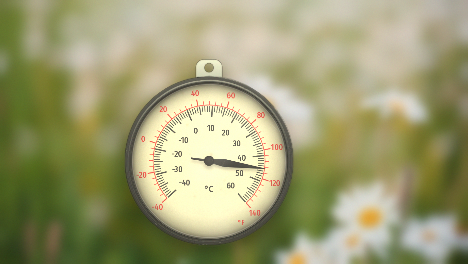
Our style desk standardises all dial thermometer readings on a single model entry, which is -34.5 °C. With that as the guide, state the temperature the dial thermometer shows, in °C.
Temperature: 45 °C
